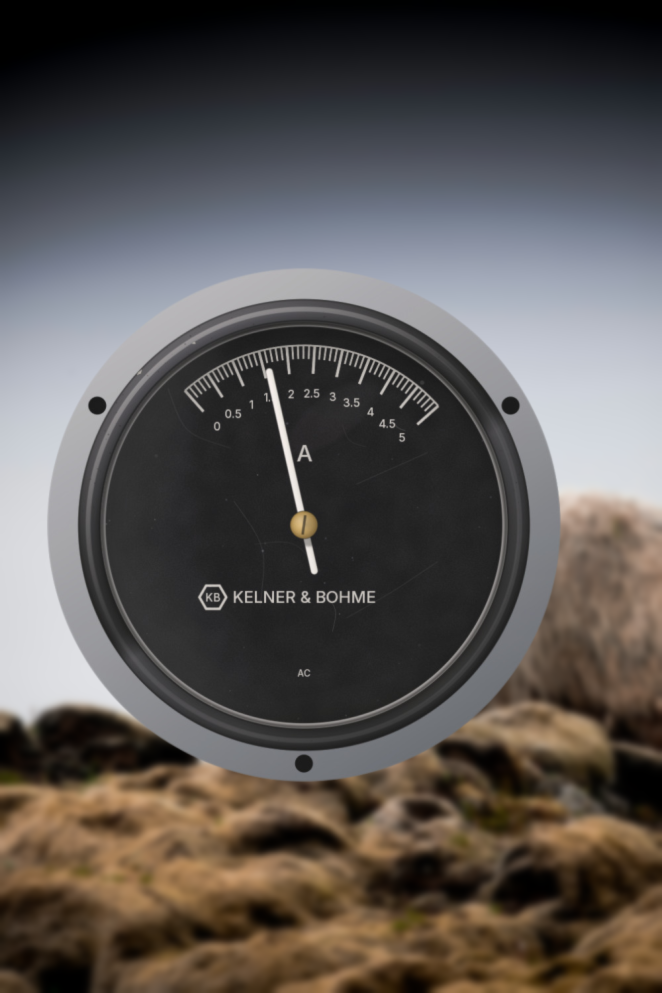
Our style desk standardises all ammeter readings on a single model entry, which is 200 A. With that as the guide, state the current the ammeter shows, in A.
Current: 1.6 A
